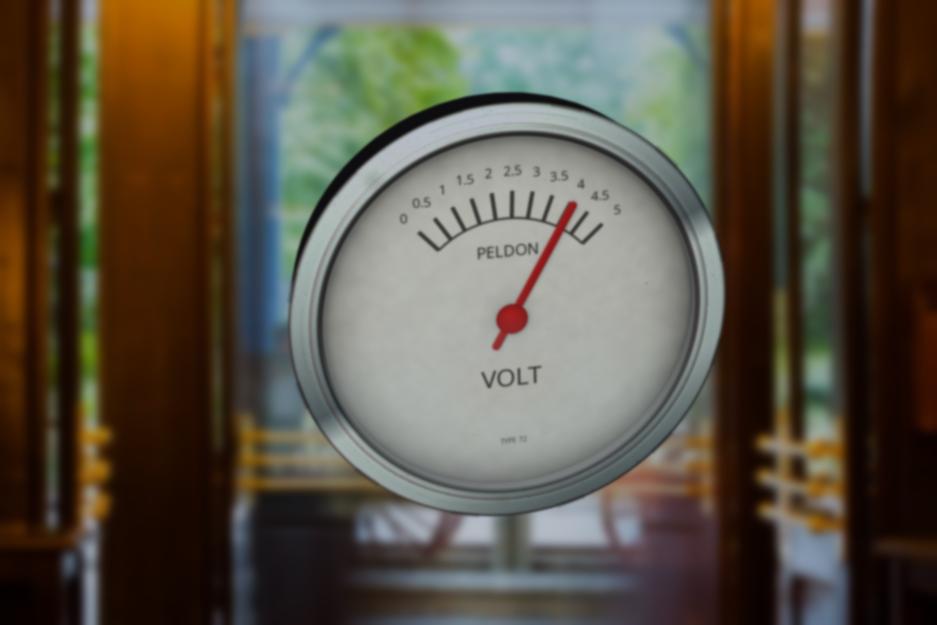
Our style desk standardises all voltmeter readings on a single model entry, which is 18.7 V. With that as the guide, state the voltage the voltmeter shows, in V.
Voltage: 4 V
